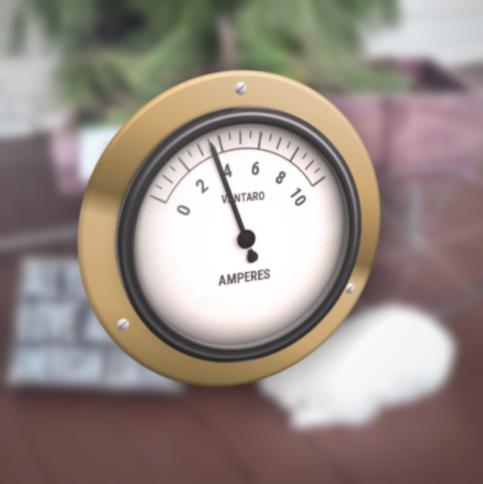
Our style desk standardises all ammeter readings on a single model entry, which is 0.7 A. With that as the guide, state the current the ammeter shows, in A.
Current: 3.5 A
